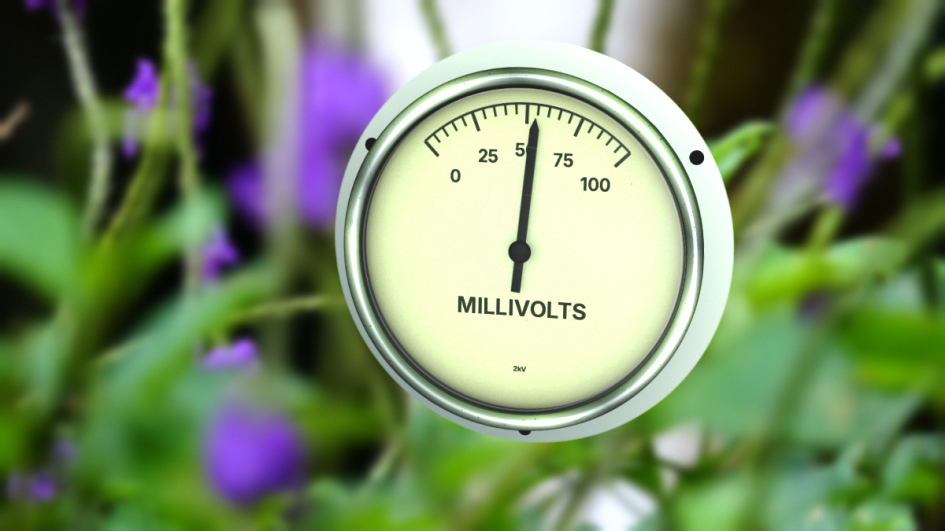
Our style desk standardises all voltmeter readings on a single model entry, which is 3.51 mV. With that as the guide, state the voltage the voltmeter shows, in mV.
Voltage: 55 mV
